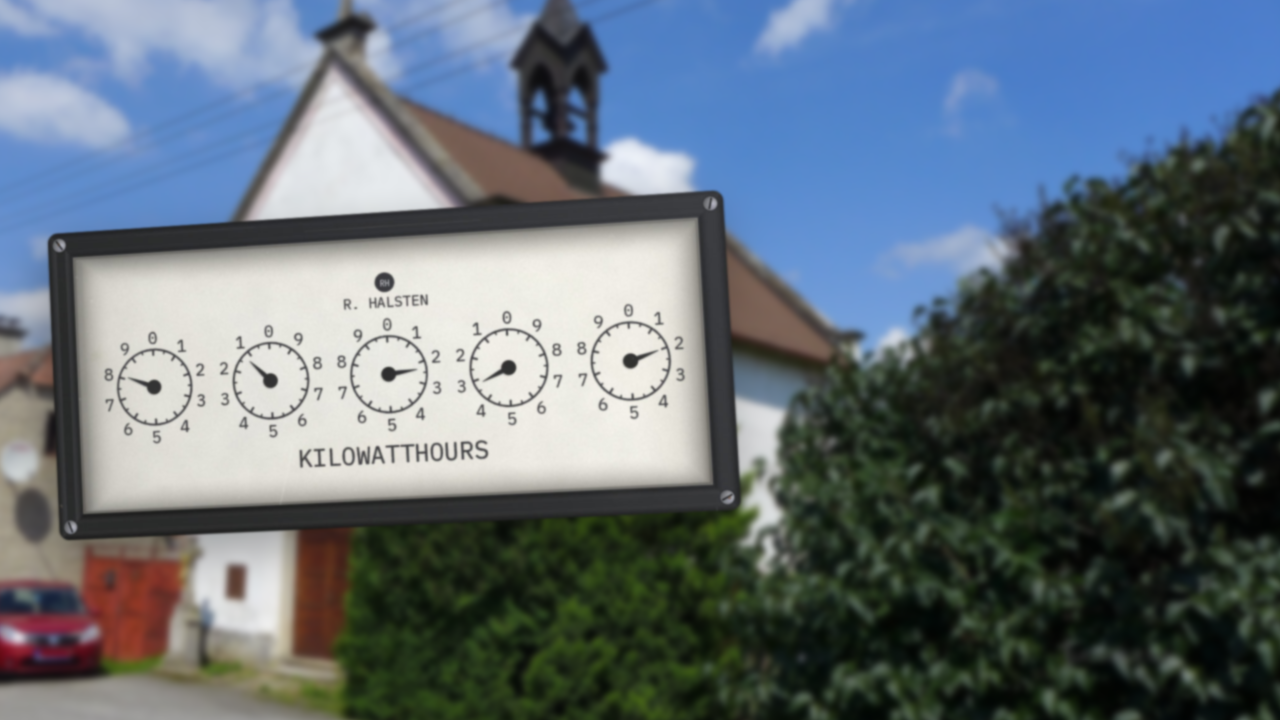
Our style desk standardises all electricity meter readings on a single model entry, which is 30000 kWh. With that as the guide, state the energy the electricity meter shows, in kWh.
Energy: 81232 kWh
